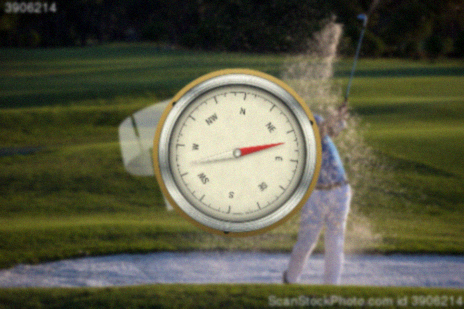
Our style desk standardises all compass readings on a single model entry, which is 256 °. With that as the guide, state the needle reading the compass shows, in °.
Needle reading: 70 °
